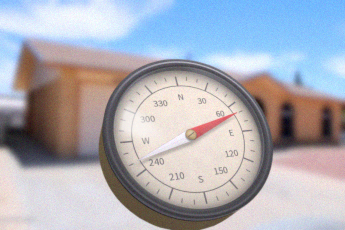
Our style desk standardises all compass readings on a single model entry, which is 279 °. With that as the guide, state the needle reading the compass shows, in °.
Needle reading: 70 °
